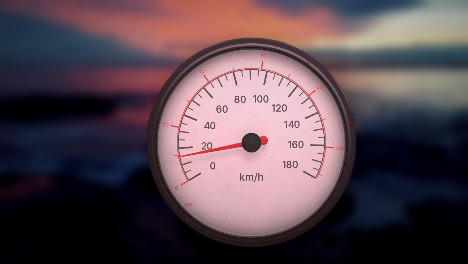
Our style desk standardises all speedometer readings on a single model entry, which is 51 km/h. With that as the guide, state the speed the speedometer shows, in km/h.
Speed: 15 km/h
